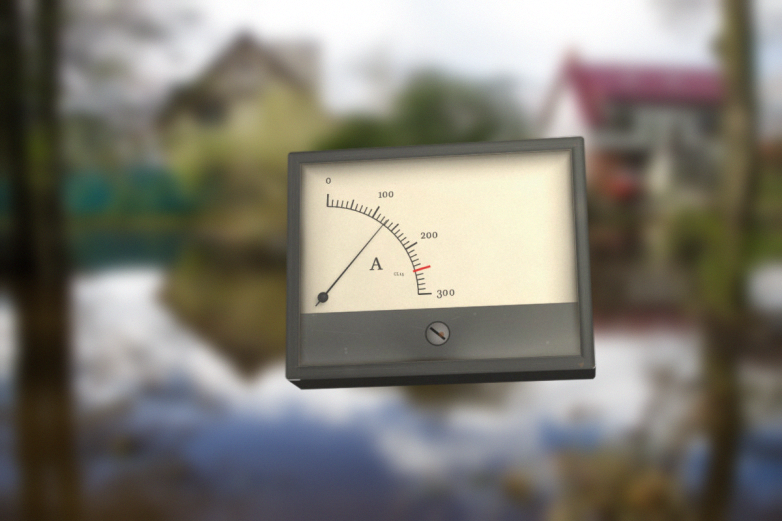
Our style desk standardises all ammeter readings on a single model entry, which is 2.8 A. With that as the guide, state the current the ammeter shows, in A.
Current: 130 A
